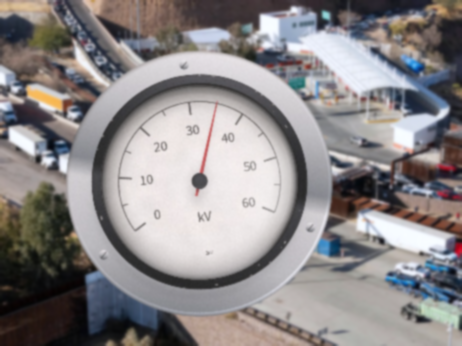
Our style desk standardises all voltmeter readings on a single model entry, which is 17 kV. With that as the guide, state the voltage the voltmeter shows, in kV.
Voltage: 35 kV
